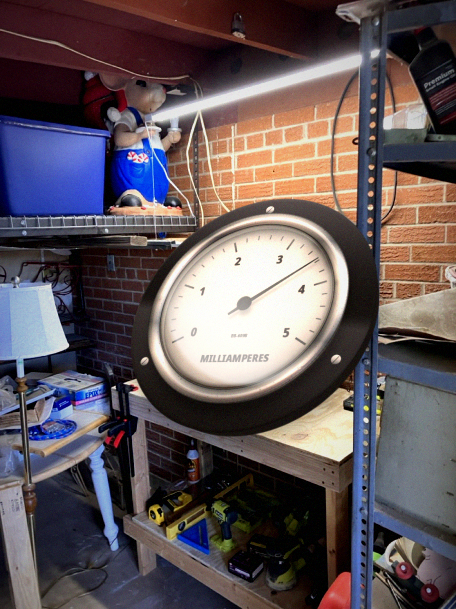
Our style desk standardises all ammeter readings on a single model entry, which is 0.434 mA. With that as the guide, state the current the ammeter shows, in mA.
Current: 3.6 mA
